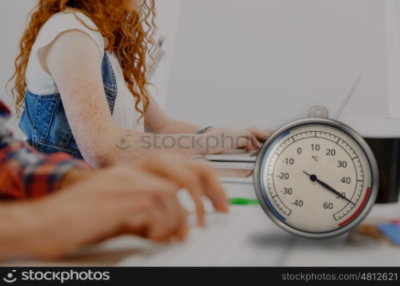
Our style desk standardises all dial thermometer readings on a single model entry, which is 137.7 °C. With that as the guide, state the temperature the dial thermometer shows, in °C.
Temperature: 50 °C
